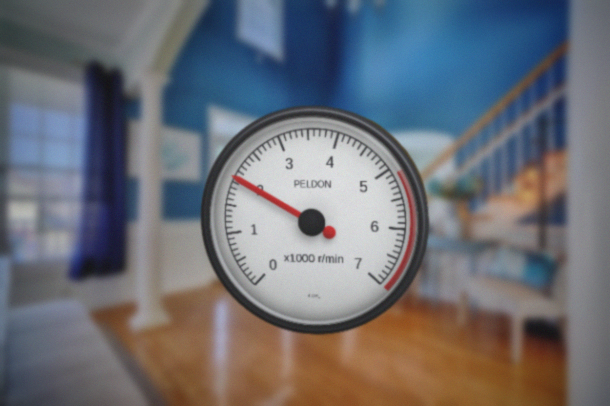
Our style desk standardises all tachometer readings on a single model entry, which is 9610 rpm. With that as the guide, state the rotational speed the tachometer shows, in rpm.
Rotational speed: 2000 rpm
